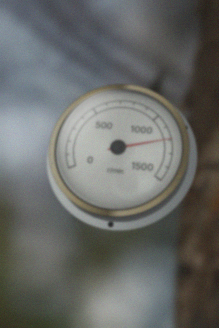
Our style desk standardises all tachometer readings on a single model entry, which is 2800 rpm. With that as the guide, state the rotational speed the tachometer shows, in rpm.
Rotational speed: 1200 rpm
